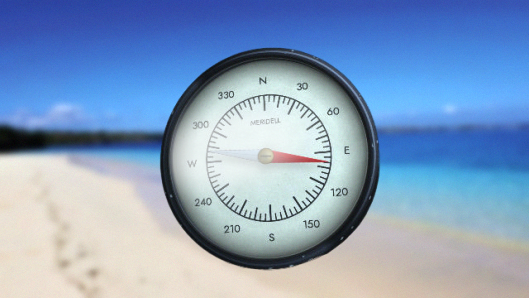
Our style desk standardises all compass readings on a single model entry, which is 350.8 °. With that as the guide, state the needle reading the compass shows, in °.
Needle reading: 100 °
